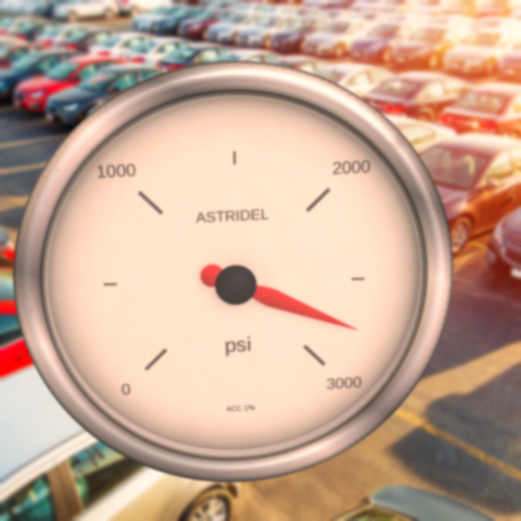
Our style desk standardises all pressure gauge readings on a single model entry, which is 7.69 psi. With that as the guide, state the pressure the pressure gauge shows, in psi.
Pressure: 2750 psi
